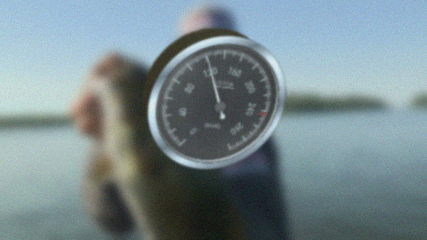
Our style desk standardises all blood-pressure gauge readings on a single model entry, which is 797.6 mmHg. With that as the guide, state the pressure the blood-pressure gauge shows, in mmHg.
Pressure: 120 mmHg
